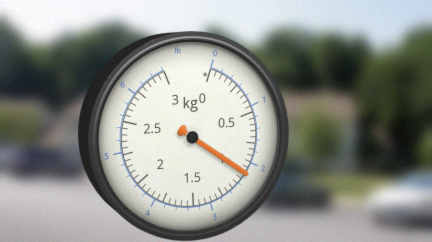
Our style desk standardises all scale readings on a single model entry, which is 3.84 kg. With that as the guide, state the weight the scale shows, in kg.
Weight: 1 kg
